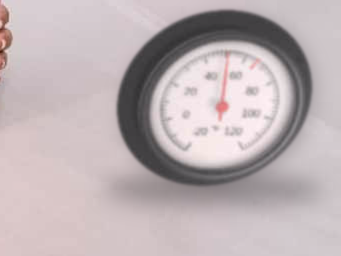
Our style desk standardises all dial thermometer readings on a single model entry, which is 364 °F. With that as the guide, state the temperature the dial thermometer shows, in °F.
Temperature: 50 °F
